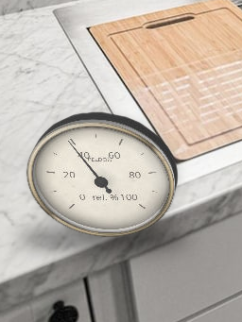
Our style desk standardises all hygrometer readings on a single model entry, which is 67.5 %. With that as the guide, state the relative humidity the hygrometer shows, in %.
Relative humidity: 40 %
